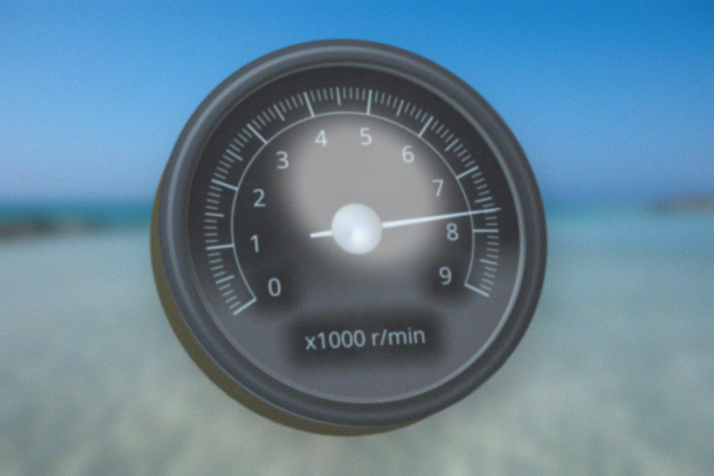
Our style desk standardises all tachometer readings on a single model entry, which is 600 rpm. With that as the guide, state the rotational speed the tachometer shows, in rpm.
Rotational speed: 7700 rpm
